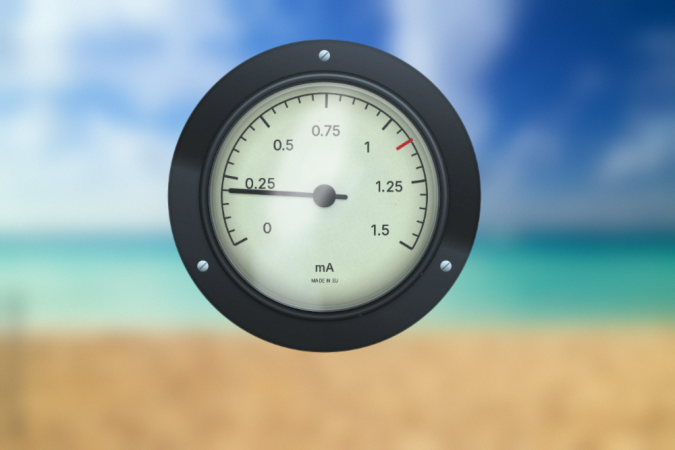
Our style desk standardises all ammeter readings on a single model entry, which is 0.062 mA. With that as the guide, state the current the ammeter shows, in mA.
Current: 0.2 mA
